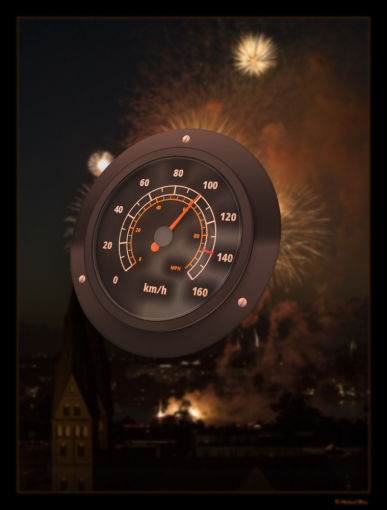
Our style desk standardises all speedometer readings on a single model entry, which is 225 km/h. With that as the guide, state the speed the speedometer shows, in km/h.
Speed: 100 km/h
